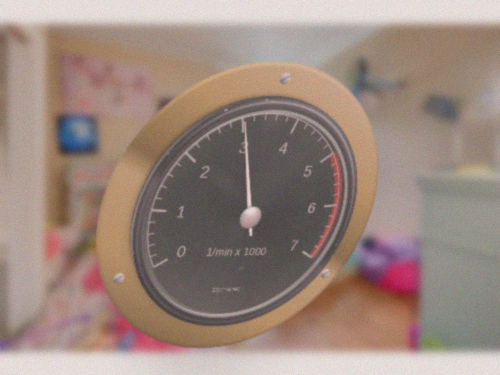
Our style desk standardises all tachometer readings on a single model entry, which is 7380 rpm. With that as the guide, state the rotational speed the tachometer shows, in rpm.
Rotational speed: 3000 rpm
